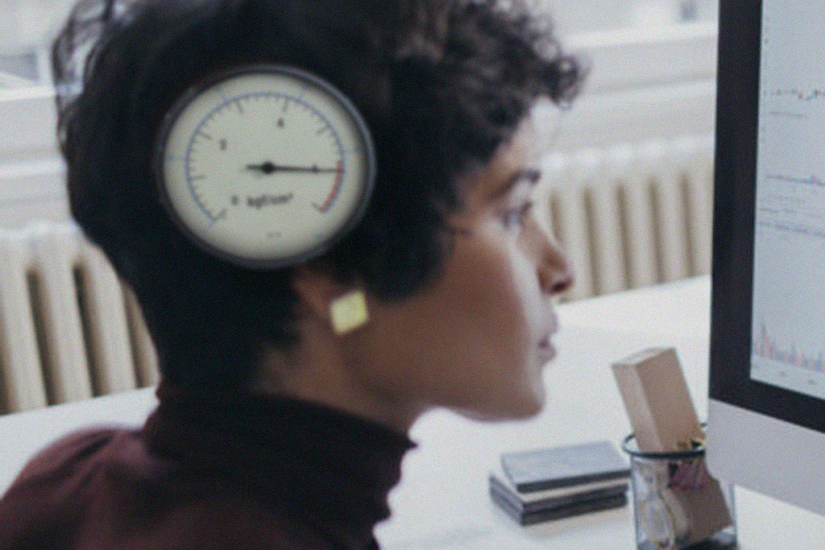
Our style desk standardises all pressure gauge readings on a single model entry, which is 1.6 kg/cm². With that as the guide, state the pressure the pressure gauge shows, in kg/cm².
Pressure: 6 kg/cm²
